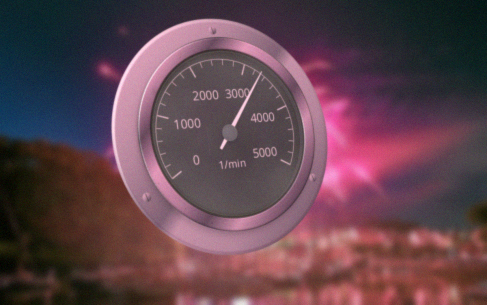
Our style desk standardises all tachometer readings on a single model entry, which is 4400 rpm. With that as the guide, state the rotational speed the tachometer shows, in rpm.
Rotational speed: 3300 rpm
